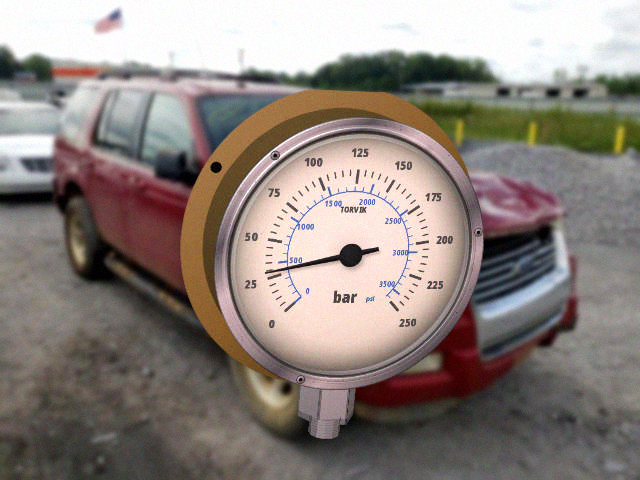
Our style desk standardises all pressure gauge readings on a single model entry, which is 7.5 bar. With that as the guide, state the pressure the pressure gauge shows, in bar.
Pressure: 30 bar
